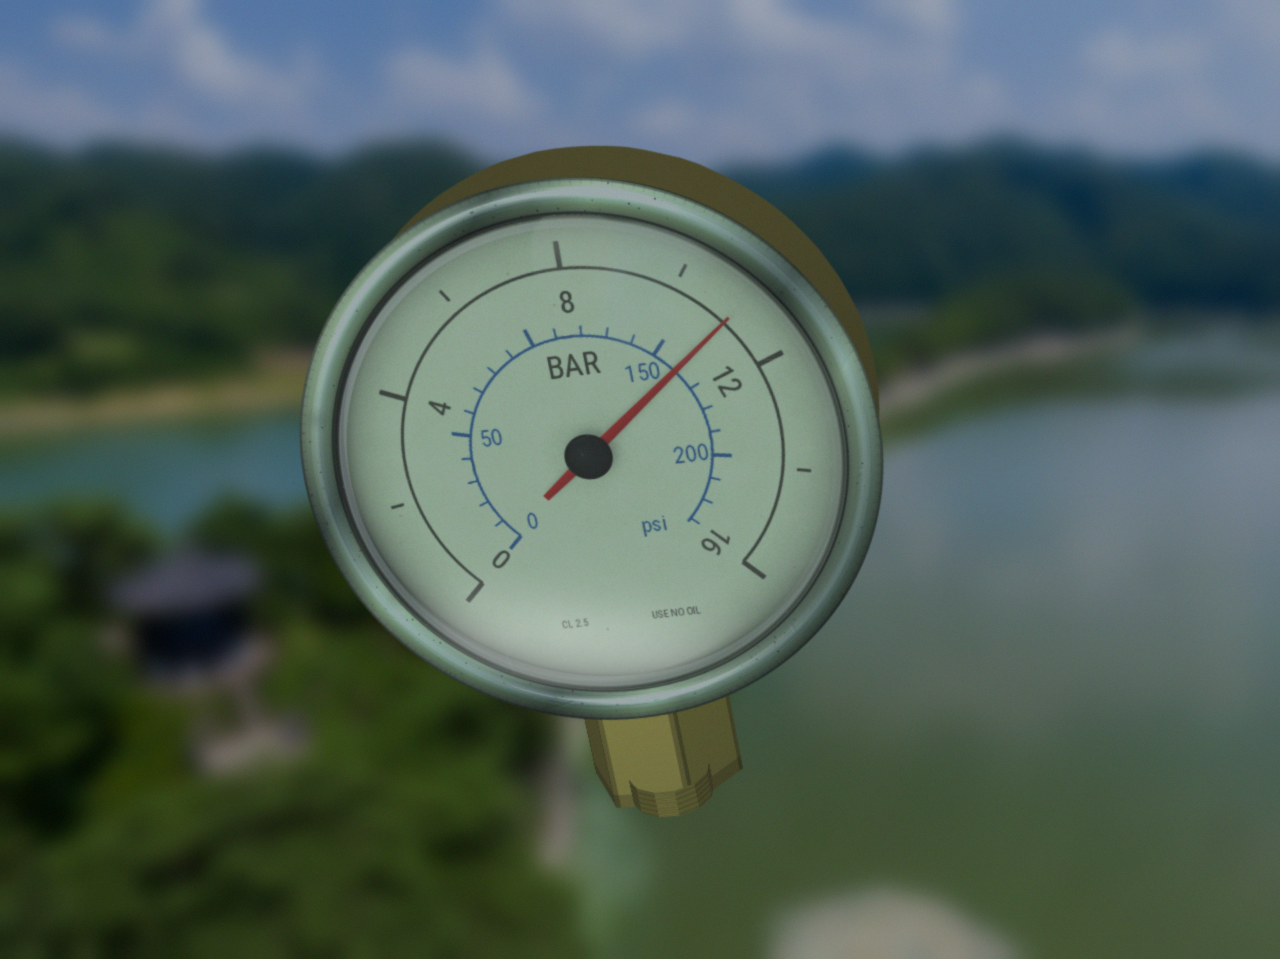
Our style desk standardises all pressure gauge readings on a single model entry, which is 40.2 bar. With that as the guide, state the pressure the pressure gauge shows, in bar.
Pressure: 11 bar
